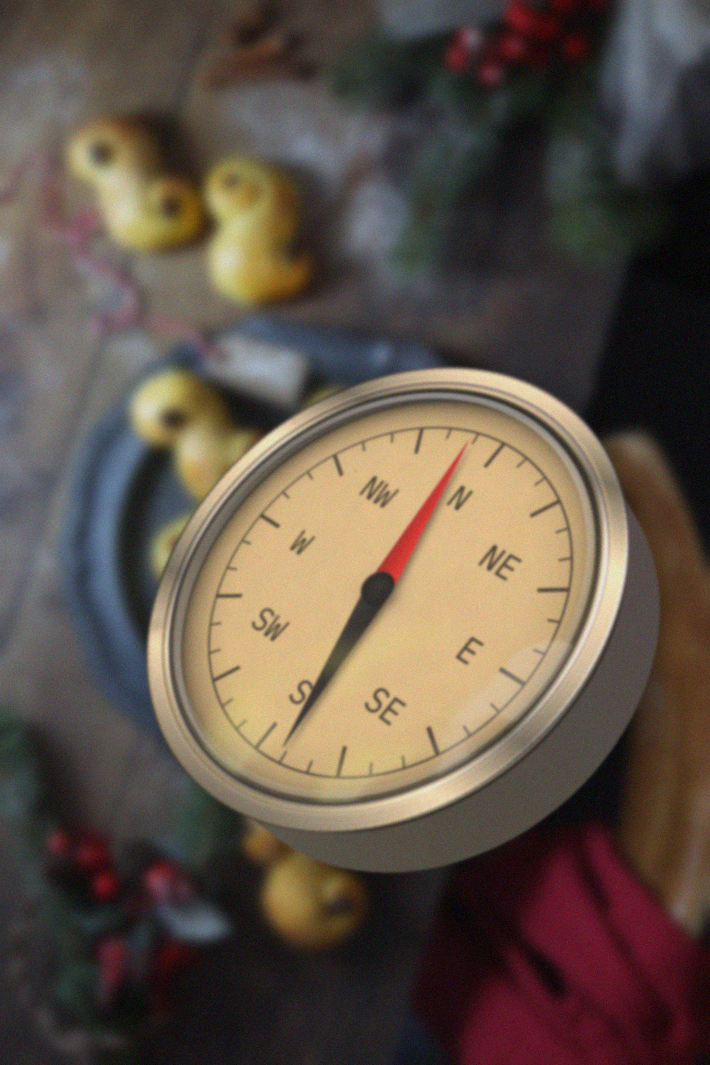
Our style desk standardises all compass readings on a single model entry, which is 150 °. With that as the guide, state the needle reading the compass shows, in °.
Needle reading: 350 °
